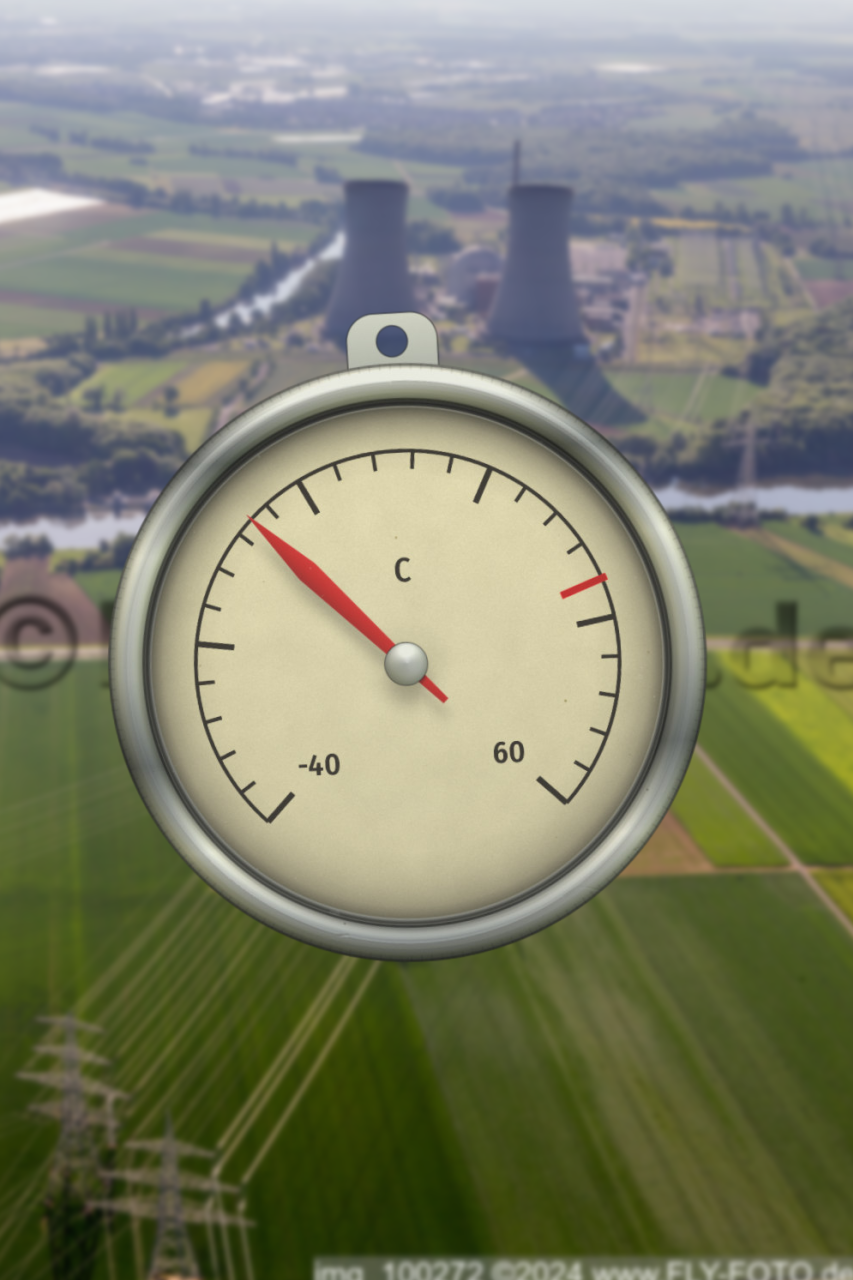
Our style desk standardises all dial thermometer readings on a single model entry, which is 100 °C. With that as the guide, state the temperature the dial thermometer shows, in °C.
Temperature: -6 °C
